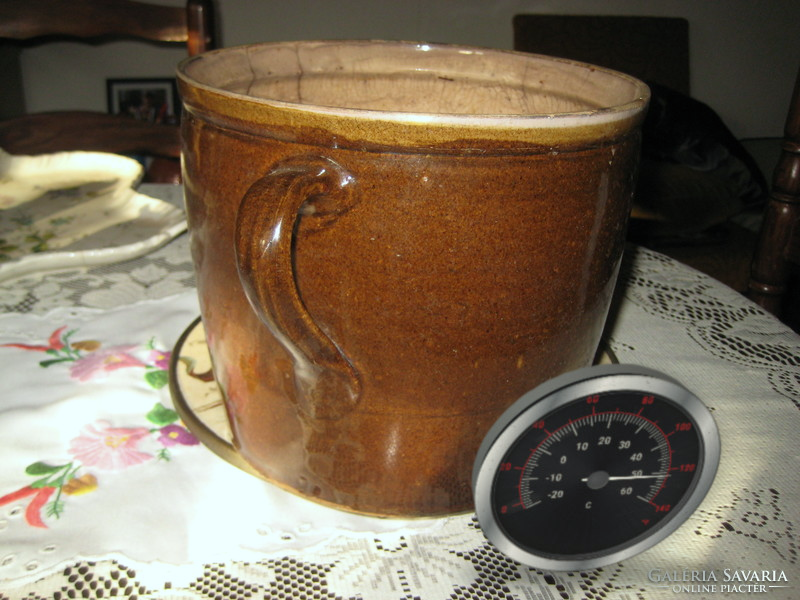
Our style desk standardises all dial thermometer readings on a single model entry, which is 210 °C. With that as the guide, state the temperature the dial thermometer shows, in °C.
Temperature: 50 °C
